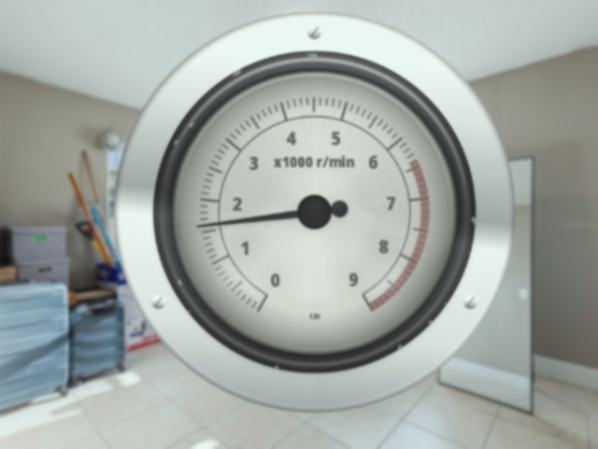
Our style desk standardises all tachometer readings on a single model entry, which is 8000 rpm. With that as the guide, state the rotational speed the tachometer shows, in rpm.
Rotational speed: 1600 rpm
